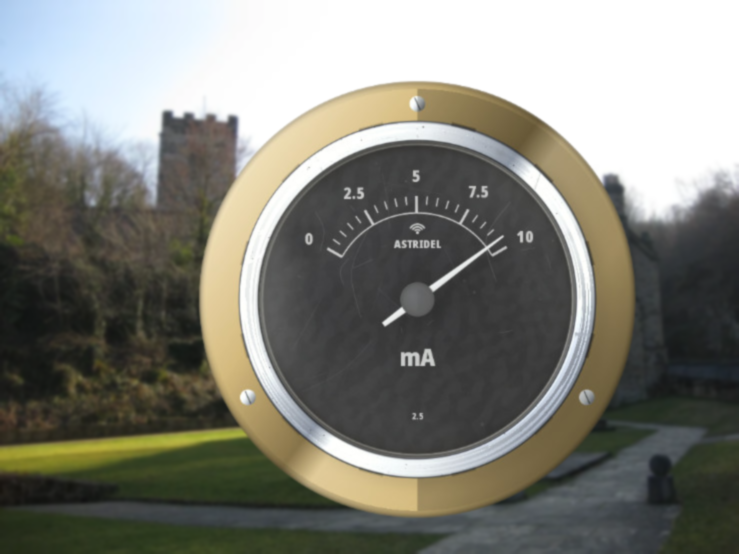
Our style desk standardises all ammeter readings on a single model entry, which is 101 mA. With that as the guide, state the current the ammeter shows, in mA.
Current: 9.5 mA
